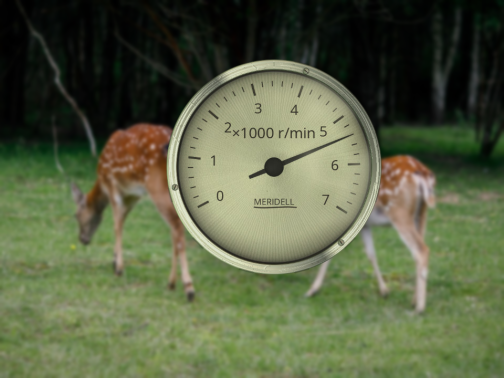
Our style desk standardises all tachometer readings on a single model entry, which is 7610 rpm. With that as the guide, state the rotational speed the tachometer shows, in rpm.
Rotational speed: 5400 rpm
